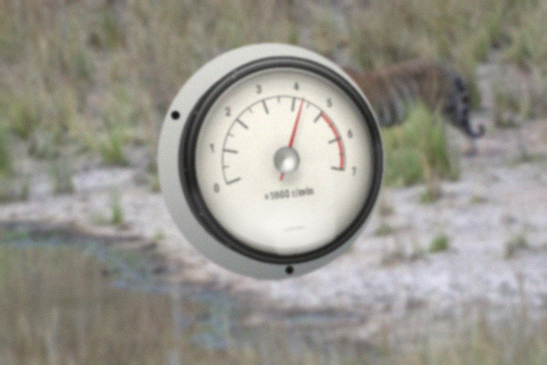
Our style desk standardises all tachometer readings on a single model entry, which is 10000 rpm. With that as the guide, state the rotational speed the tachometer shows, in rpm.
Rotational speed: 4250 rpm
